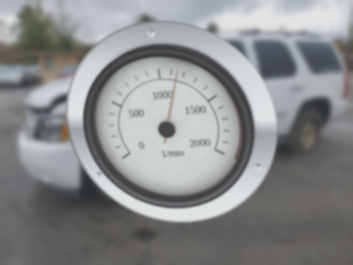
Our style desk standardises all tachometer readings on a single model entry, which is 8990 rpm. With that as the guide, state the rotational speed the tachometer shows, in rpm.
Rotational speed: 1150 rpm
